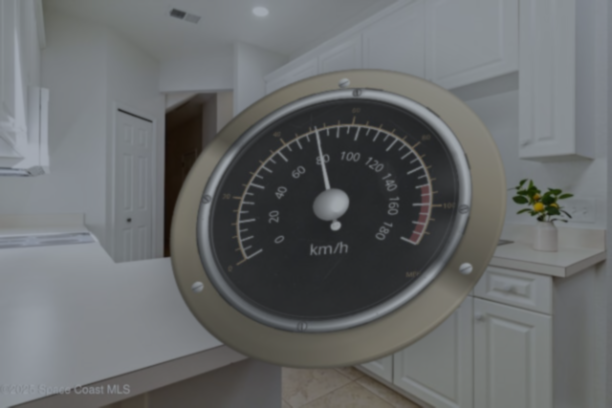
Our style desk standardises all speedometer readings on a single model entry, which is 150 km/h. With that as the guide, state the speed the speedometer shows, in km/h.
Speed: 80 km/h
